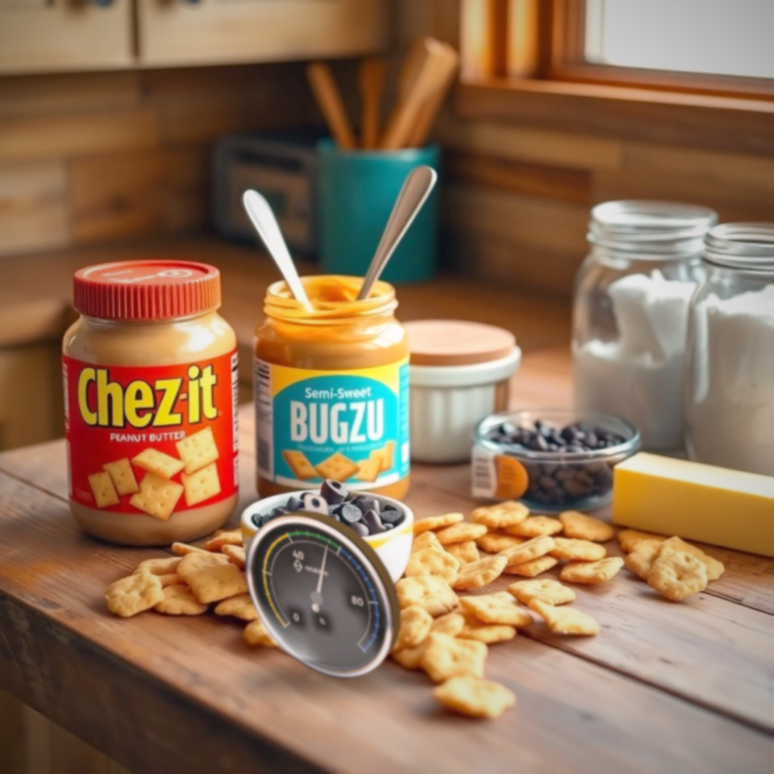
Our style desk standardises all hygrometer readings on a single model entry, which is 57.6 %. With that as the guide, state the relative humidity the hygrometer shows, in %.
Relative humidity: 56 %
